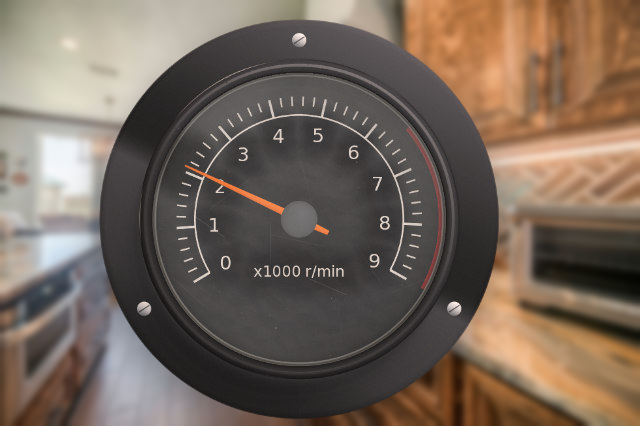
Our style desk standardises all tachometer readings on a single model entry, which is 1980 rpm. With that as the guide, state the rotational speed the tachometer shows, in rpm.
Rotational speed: 2100 rpm
